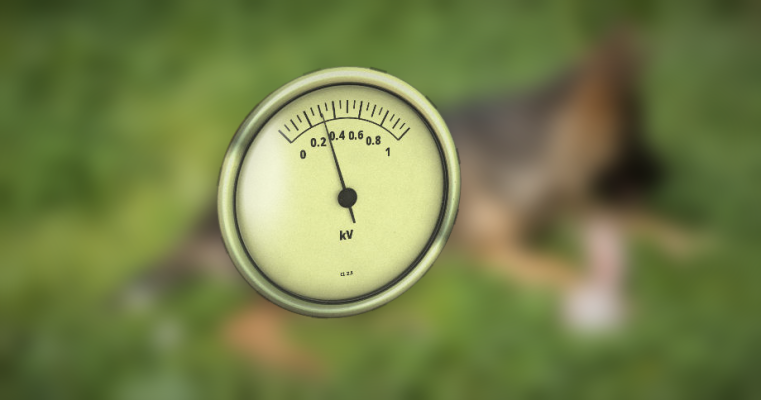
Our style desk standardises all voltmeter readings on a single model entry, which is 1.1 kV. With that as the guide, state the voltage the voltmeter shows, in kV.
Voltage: 0.3 kV
